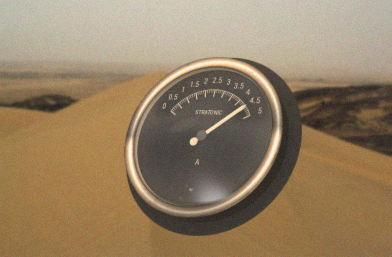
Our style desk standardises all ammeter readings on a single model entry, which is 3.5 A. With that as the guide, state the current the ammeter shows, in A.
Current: 4.5 A
